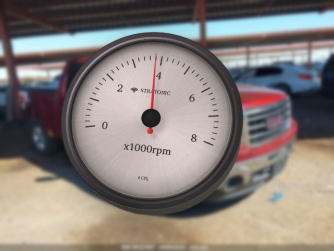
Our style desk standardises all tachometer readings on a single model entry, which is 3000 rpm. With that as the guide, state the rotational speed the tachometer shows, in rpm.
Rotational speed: 3800 rpm
